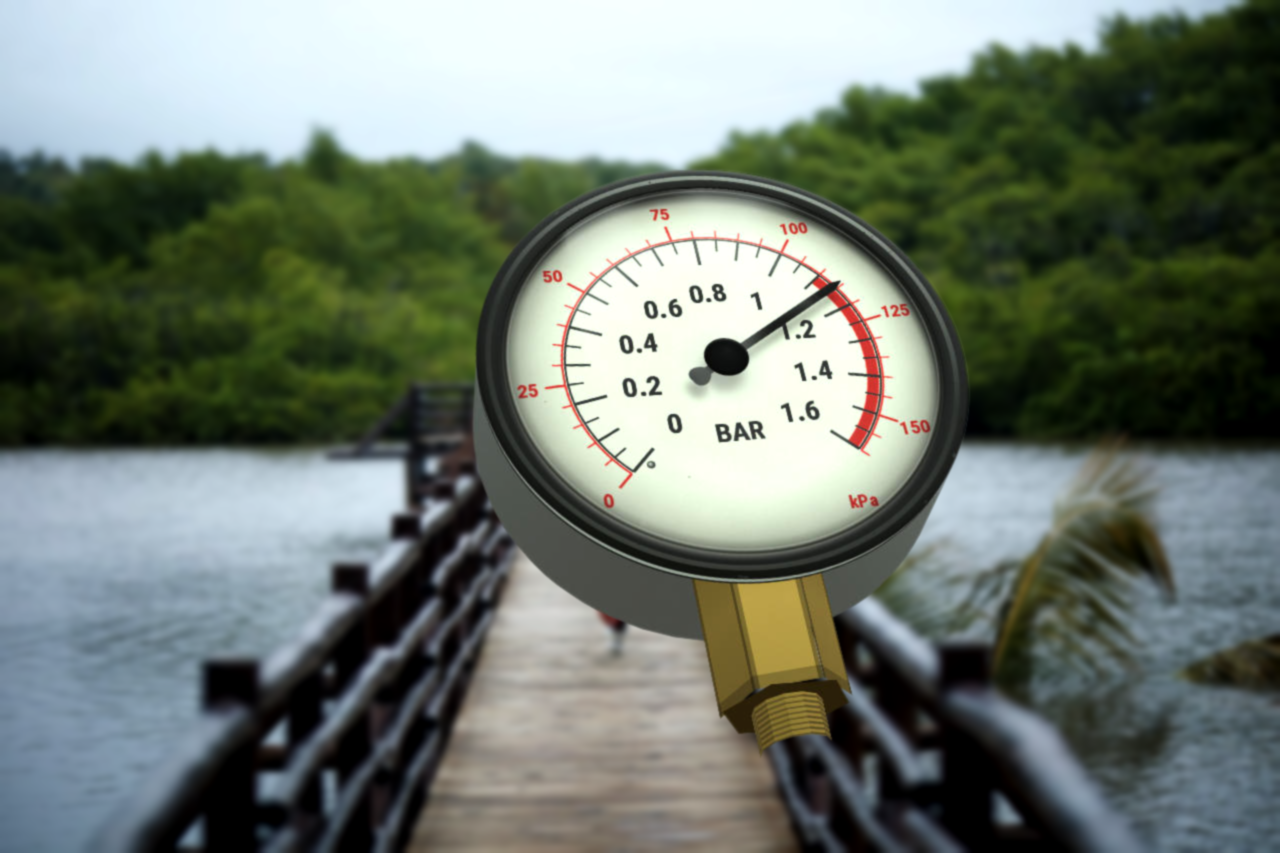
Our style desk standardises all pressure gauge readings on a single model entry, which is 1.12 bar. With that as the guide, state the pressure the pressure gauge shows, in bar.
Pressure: 1.15 bar
